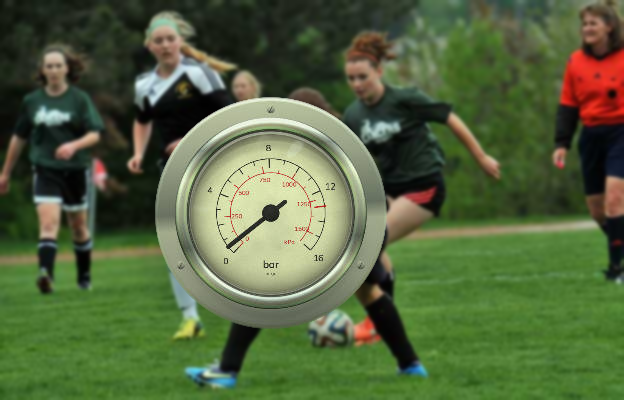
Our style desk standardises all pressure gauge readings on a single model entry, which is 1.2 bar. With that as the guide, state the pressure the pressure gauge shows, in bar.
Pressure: 0.5 bar
